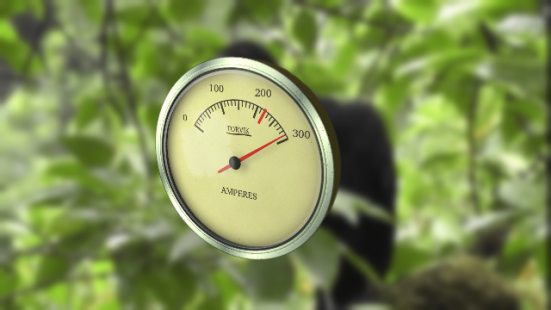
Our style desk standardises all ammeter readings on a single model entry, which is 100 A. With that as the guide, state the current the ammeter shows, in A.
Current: 290 A
